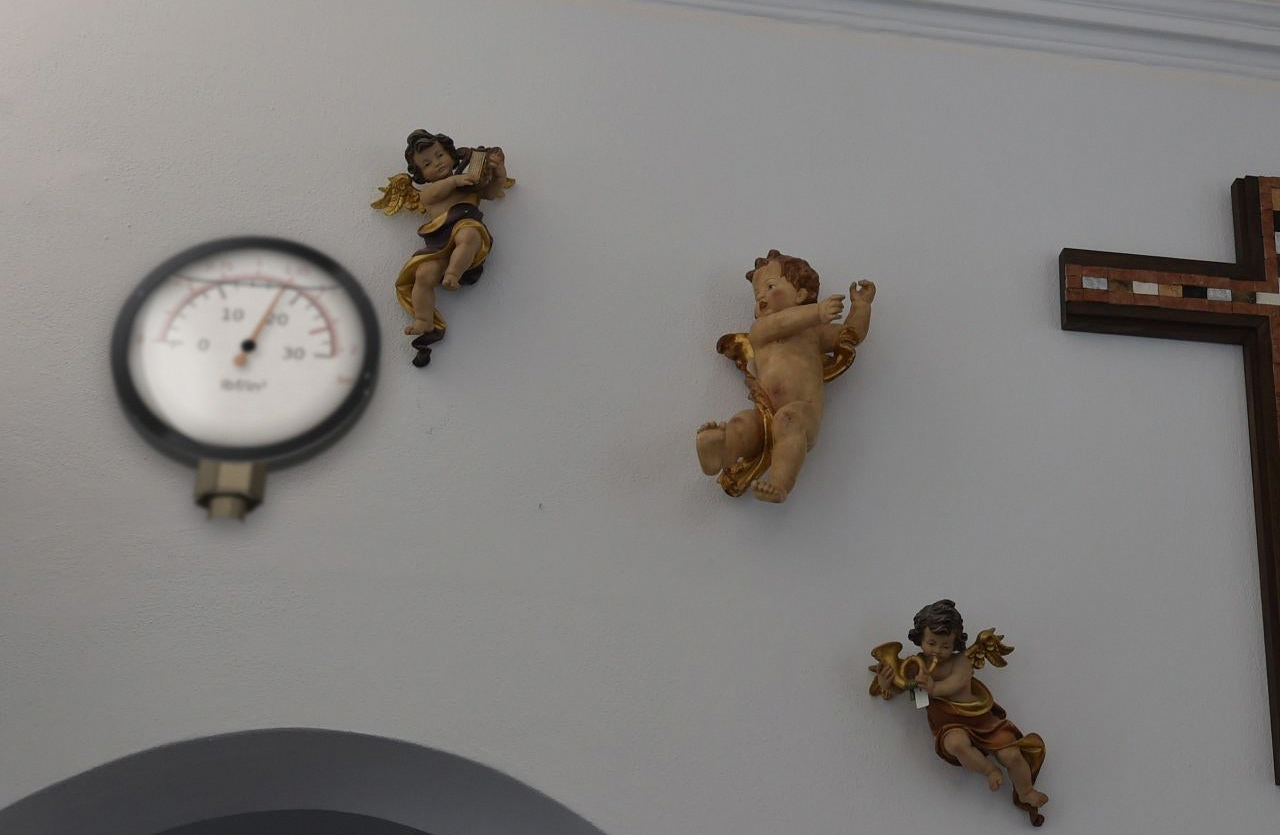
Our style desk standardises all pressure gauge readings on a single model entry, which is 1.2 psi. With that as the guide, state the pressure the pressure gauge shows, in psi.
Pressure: 18 psi
